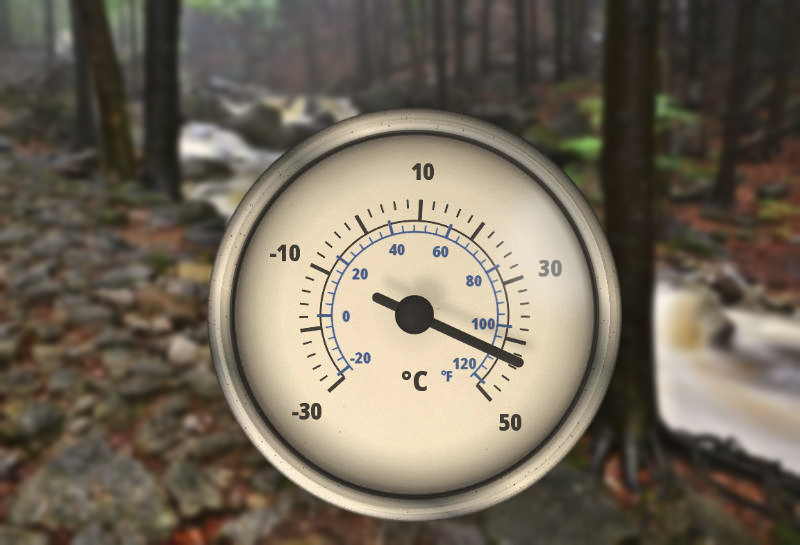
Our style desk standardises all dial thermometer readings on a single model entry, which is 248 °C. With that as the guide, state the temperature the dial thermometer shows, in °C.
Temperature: 43 °C
